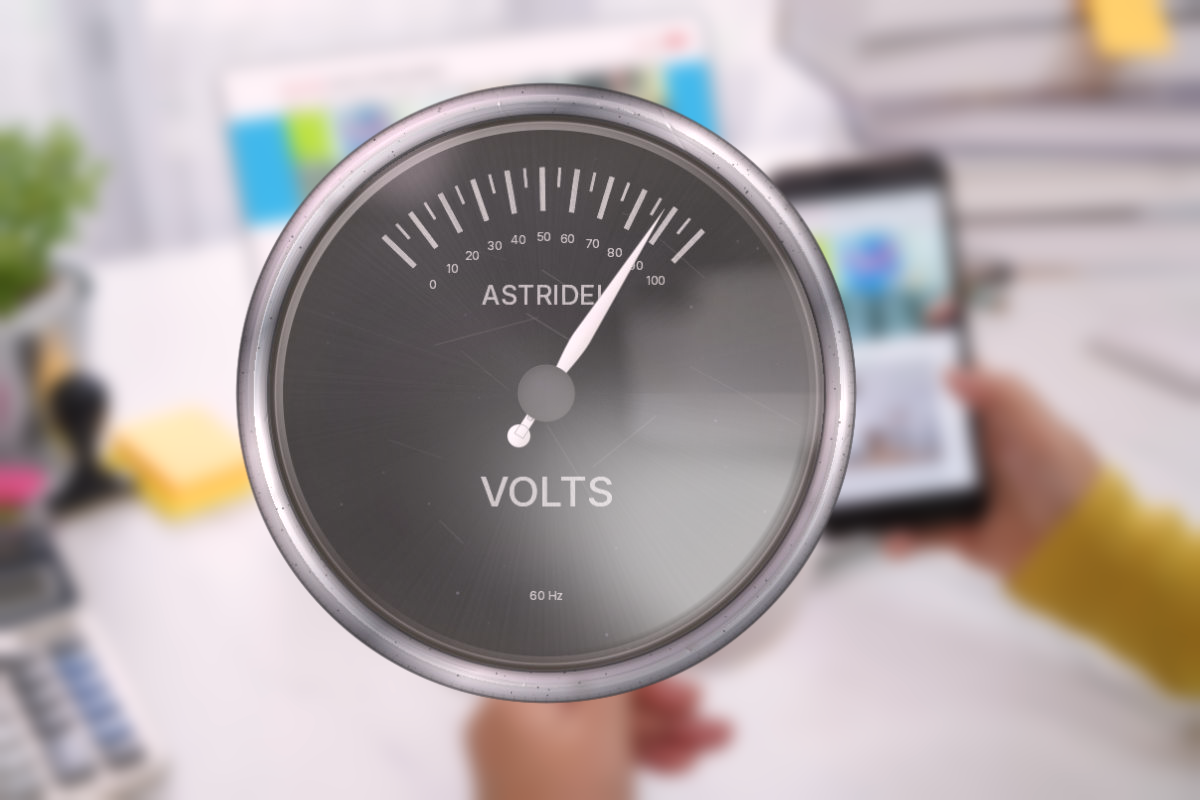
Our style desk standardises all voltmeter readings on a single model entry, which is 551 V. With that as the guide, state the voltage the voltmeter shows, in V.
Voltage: 87.5 V
